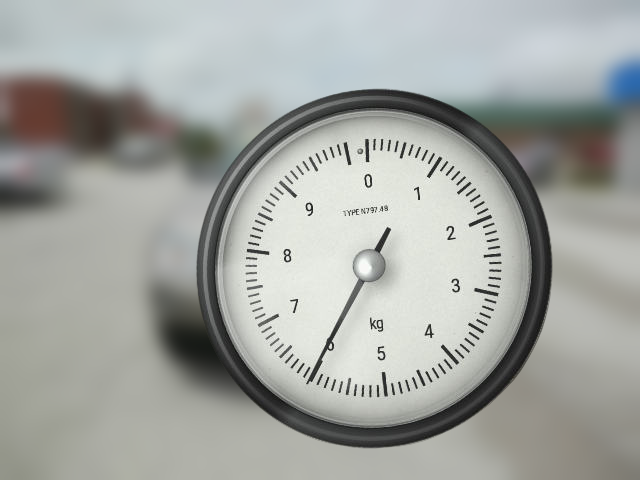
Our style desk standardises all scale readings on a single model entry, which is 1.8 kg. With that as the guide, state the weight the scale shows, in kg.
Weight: 6 kg
